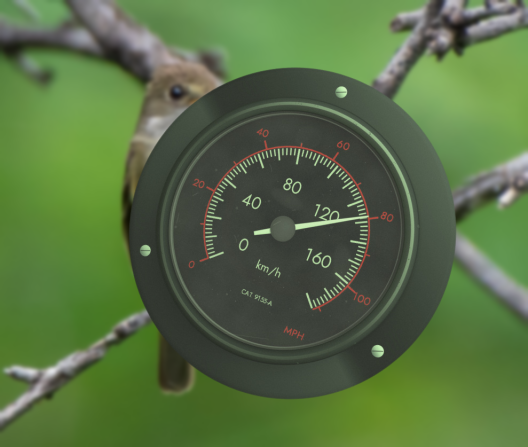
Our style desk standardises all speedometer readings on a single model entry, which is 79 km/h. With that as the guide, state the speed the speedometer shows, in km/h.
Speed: 128 km/h
